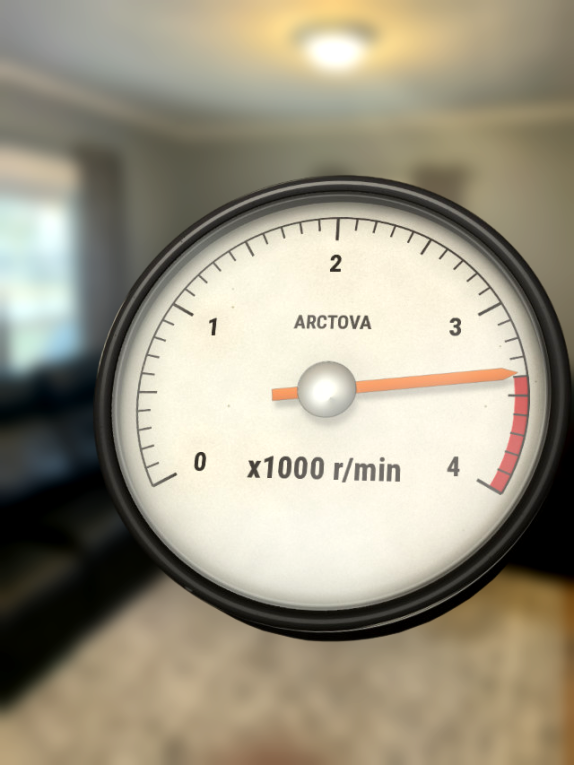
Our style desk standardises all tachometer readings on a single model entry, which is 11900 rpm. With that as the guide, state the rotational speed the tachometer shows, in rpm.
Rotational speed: 3400 rpm
